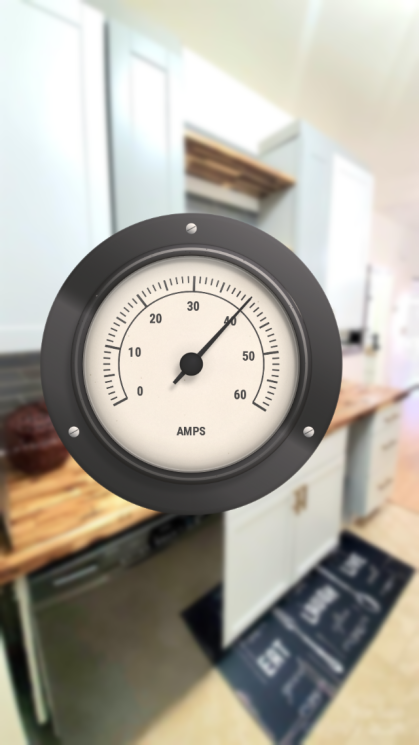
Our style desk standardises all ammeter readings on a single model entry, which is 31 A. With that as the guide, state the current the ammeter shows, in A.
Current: 40 A
